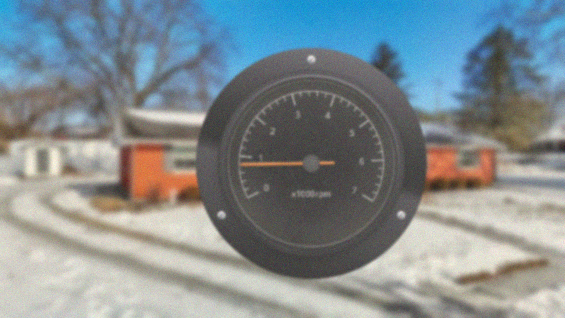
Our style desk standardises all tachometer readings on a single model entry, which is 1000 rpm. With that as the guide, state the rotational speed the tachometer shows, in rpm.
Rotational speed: 800 rpm
